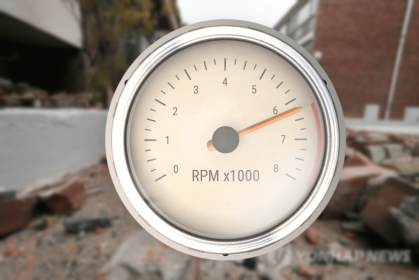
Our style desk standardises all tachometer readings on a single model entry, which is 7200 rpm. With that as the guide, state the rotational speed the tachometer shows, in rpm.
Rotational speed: 6250 rpm
